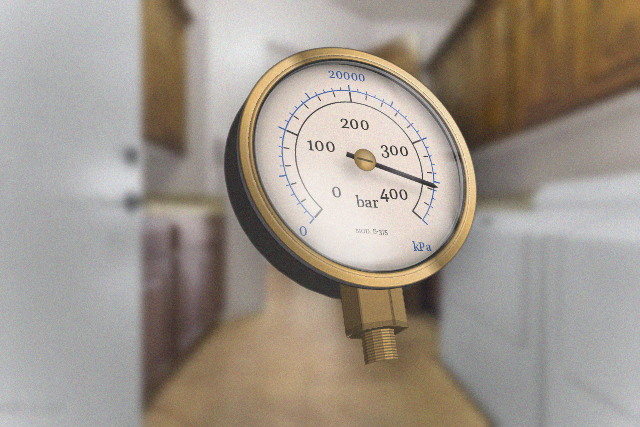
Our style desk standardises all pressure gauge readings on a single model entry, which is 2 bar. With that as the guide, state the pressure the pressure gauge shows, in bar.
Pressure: 360 bar
